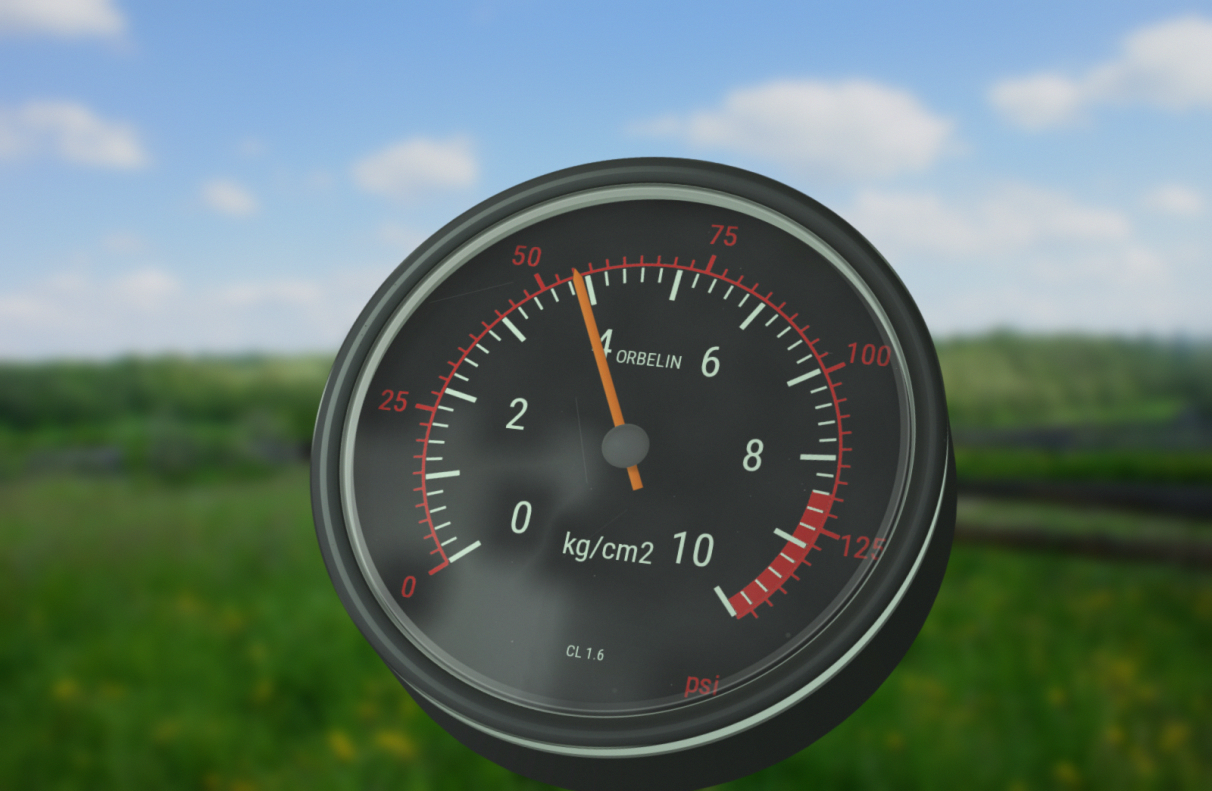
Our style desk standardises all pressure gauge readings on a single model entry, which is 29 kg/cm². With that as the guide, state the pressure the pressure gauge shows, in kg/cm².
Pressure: 3.9 kg/cm²
